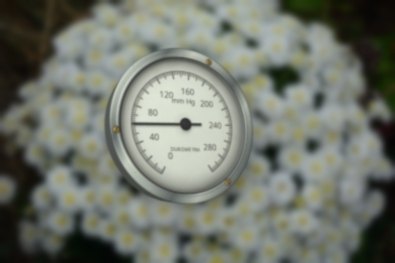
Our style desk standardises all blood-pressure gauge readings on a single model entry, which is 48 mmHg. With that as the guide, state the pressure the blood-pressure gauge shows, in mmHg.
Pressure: 60 mmHg
